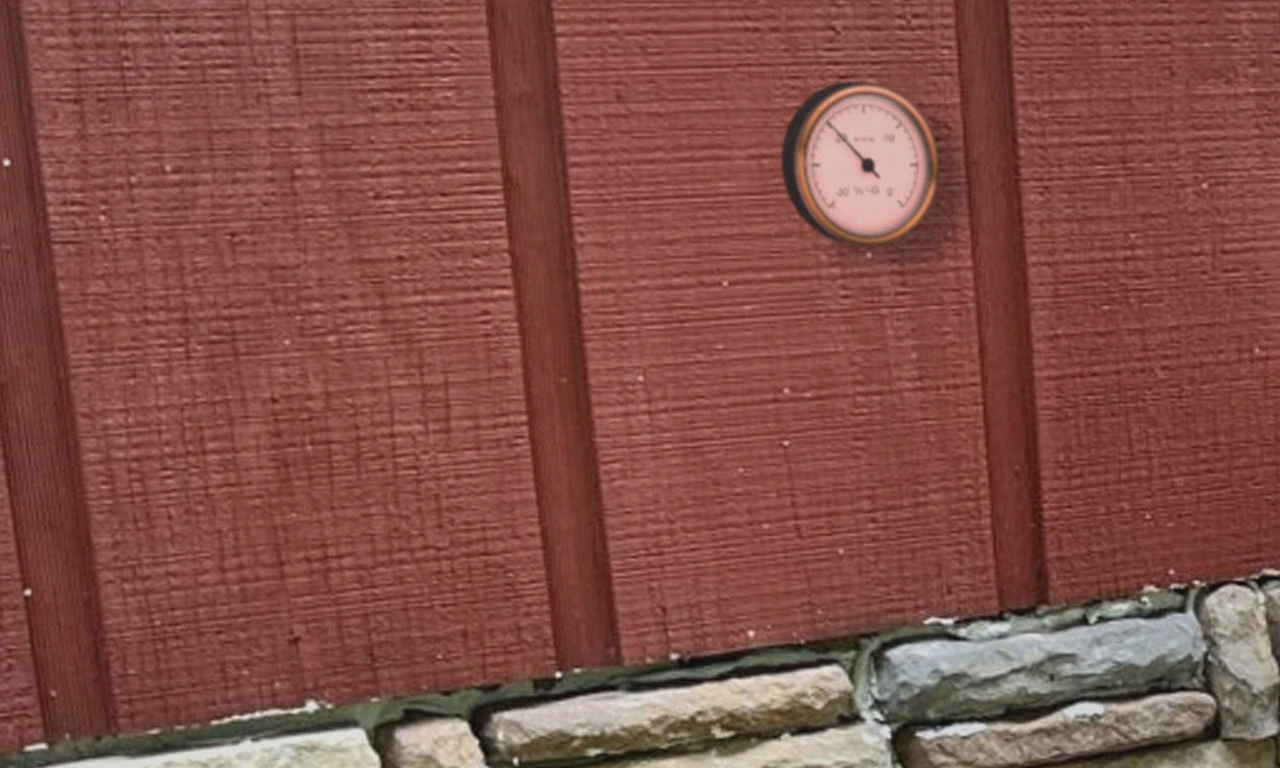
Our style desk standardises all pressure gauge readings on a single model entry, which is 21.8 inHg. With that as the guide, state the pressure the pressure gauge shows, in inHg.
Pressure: -20 inHg
